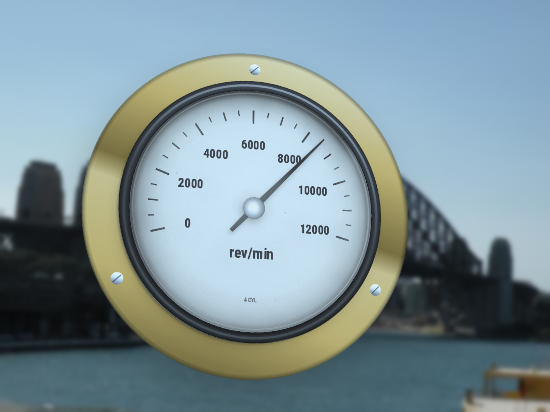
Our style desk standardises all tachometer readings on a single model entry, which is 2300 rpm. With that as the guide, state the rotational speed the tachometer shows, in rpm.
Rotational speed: 8500 rpm
